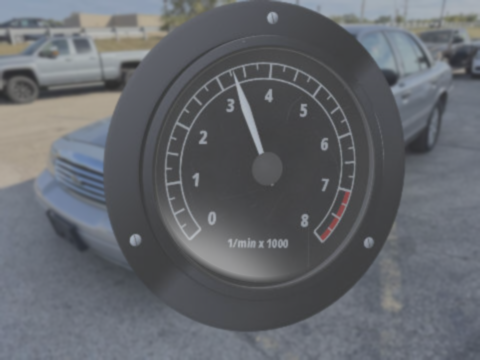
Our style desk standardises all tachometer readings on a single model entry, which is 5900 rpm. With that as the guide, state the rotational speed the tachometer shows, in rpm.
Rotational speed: 3250 rpm
